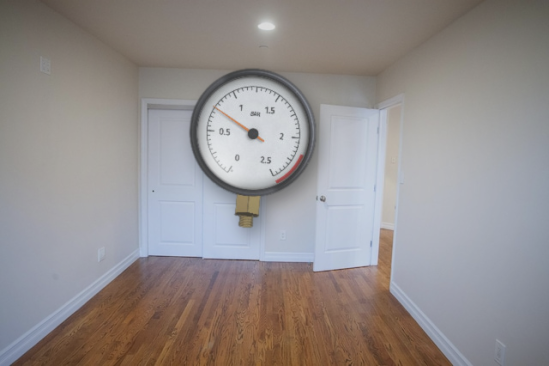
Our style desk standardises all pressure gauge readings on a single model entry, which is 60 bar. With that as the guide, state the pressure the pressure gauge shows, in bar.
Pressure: 0.75 bar
